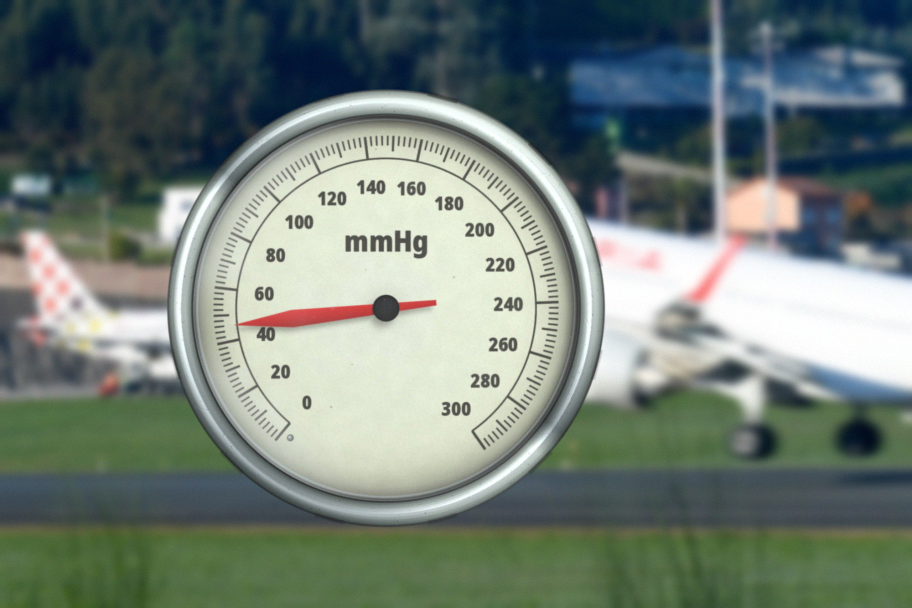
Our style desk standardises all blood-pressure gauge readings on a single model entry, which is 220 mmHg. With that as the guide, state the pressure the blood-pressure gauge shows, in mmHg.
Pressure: 46 mmHg
